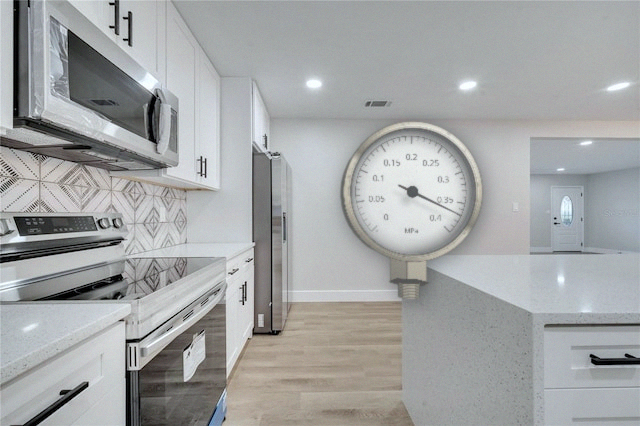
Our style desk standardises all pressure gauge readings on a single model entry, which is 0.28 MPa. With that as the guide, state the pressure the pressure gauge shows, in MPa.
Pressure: 0.37 MPa
